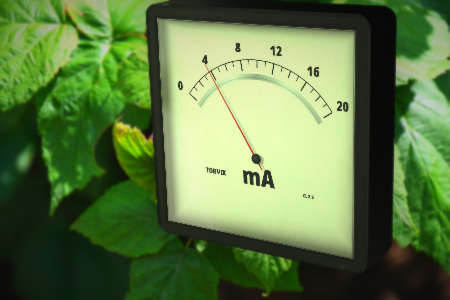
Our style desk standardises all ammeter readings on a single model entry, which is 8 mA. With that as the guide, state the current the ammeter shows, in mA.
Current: 4 mA
